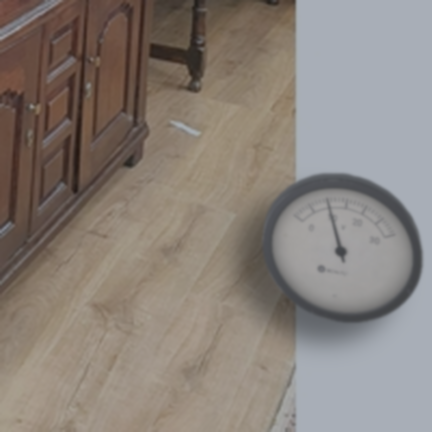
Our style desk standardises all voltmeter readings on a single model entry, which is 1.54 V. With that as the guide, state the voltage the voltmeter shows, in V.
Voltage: 10 V
